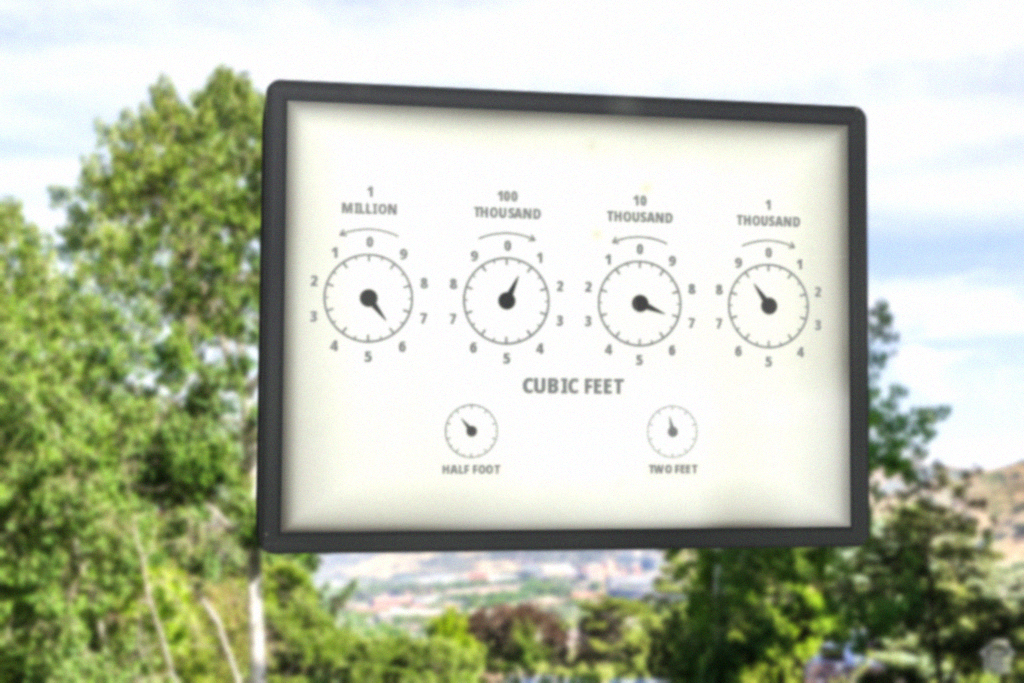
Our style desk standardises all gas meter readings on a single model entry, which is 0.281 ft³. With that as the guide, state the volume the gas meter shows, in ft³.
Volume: 606900 ft³
